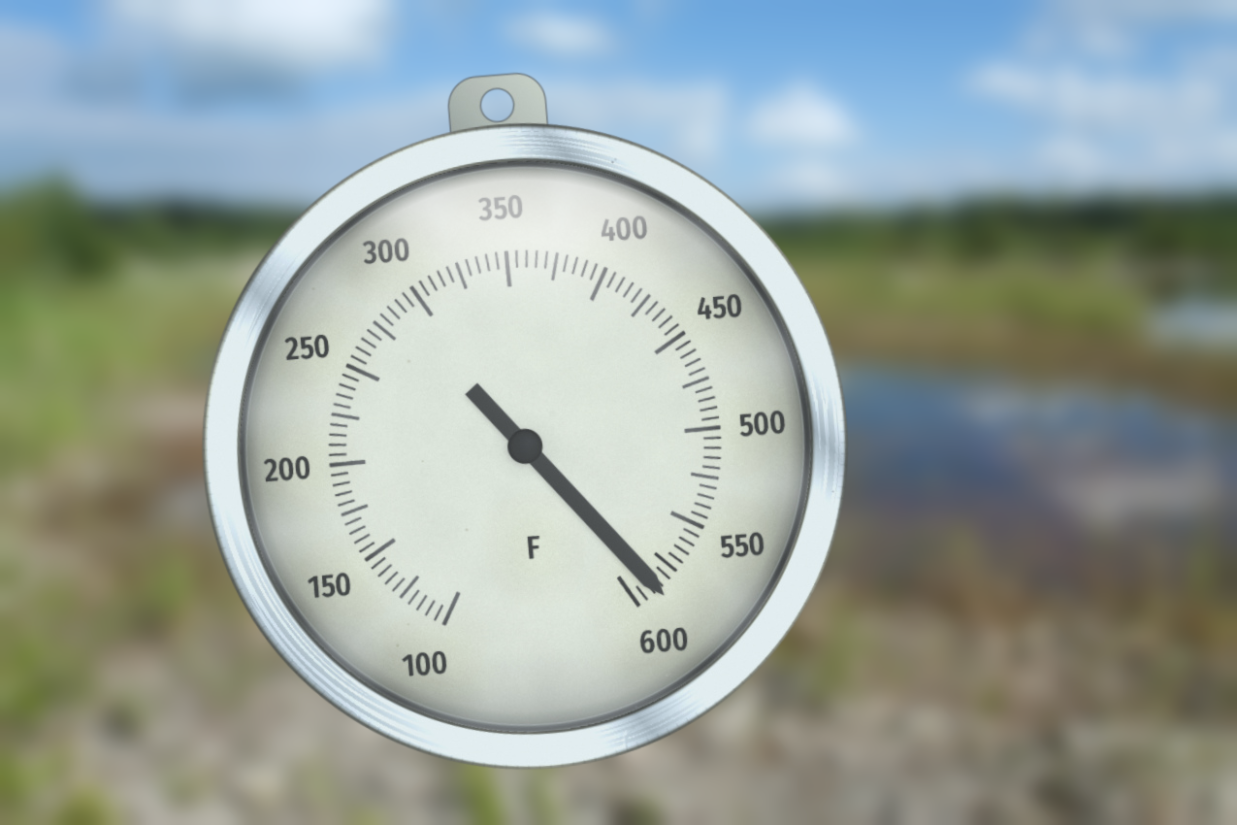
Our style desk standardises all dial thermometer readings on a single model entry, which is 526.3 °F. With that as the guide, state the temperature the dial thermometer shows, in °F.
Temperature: 587.5 °F
